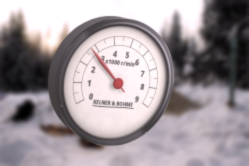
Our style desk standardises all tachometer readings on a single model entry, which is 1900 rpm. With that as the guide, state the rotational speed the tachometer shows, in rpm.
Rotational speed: 2750 rpm
